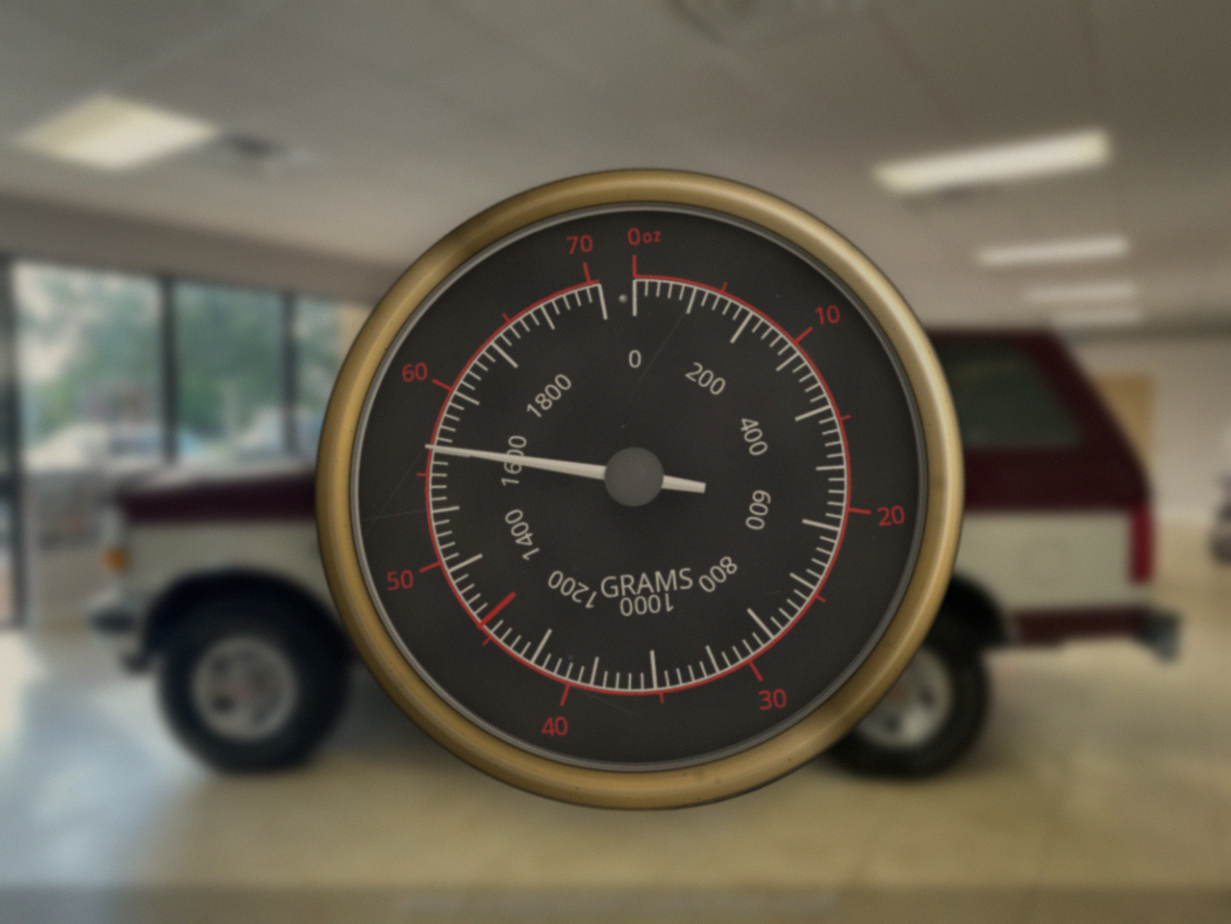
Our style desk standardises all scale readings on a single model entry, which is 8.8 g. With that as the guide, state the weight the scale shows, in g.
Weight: 1600 g
